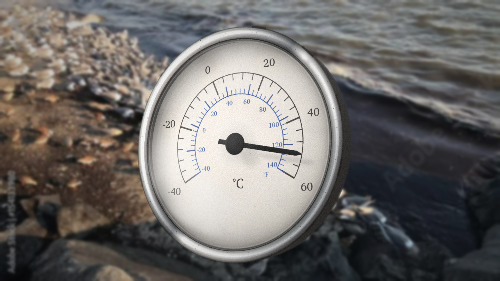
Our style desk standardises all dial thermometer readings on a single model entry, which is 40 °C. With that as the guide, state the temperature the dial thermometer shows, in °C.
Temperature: 52 °C
